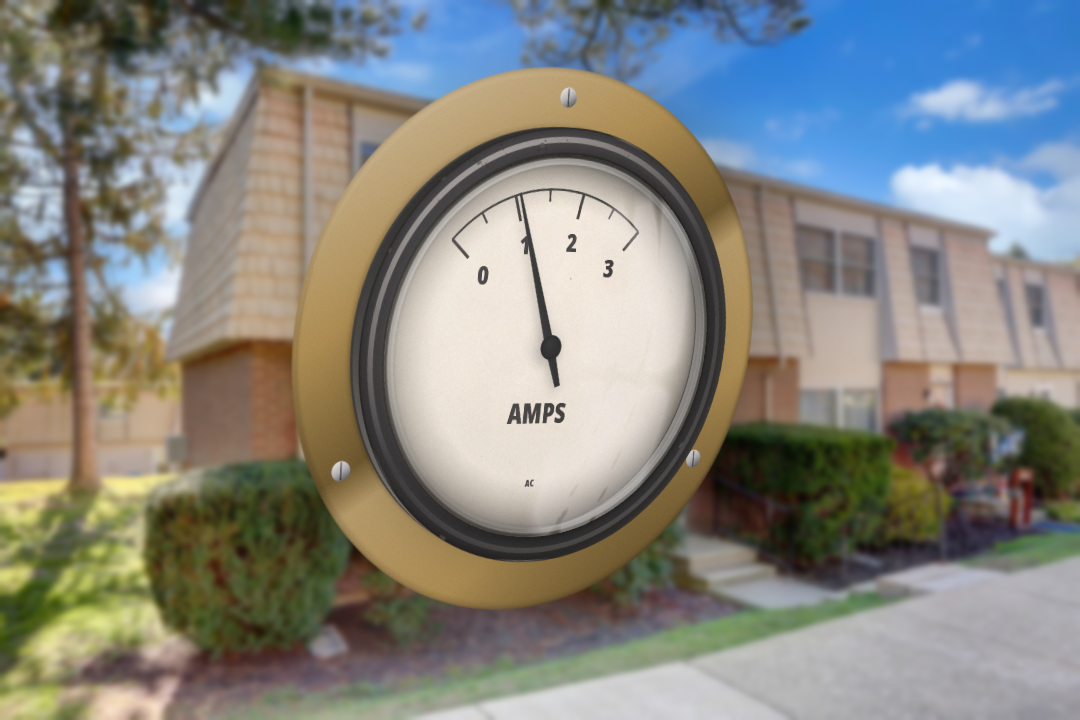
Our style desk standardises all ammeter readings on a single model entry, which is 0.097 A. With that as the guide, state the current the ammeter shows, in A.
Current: 1 A
